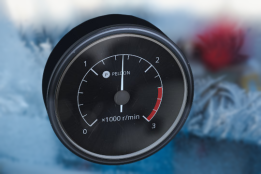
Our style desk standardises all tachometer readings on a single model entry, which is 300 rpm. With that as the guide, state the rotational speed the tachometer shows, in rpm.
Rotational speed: 1500 rpm
